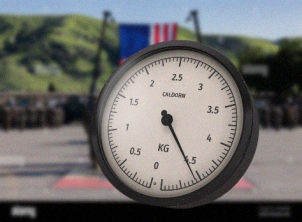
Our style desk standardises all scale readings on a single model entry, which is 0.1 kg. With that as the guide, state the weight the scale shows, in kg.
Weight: 4.55 kg
